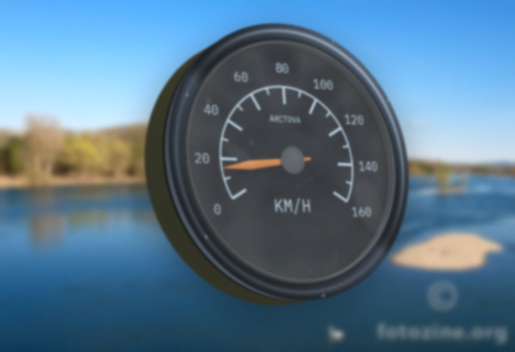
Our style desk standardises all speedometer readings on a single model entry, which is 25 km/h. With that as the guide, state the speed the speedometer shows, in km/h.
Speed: 15 km/h
